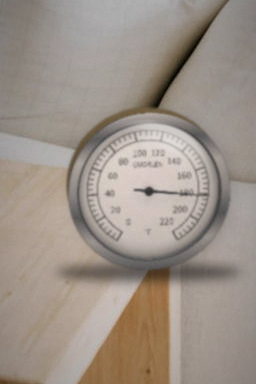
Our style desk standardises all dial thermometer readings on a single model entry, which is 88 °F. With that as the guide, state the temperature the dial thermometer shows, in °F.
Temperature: 180 °F
